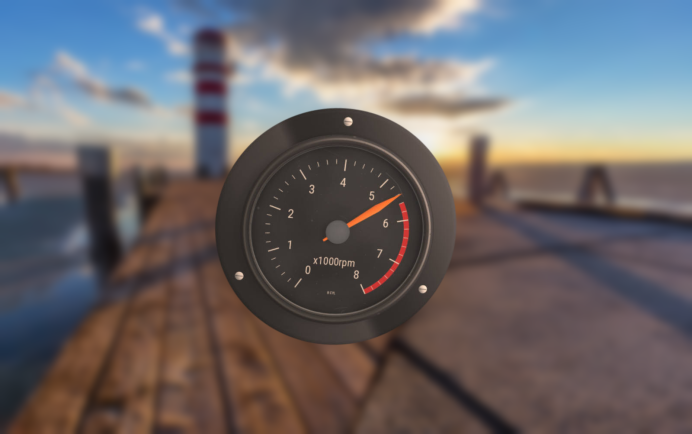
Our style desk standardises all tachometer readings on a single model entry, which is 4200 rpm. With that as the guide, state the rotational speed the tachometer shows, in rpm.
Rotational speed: 5400 rpm
